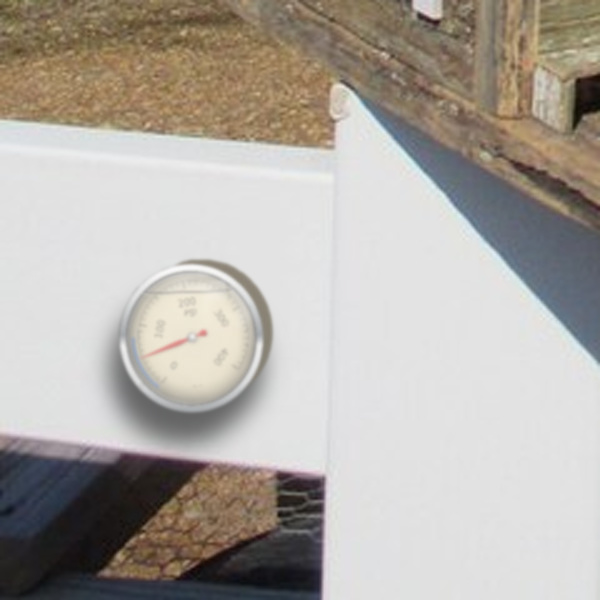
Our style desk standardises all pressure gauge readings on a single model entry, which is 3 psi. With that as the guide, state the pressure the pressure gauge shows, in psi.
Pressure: 50 psi
